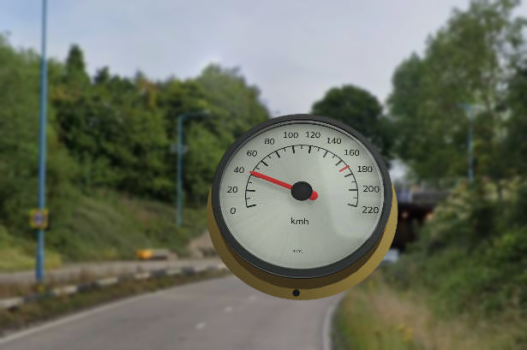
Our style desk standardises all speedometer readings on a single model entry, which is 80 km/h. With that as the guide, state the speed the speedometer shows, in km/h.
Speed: 40 km/h
